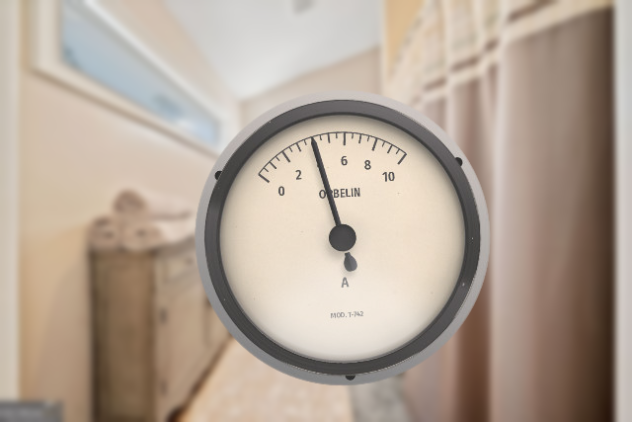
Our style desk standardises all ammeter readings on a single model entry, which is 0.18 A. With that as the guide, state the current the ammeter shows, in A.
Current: 4 A
